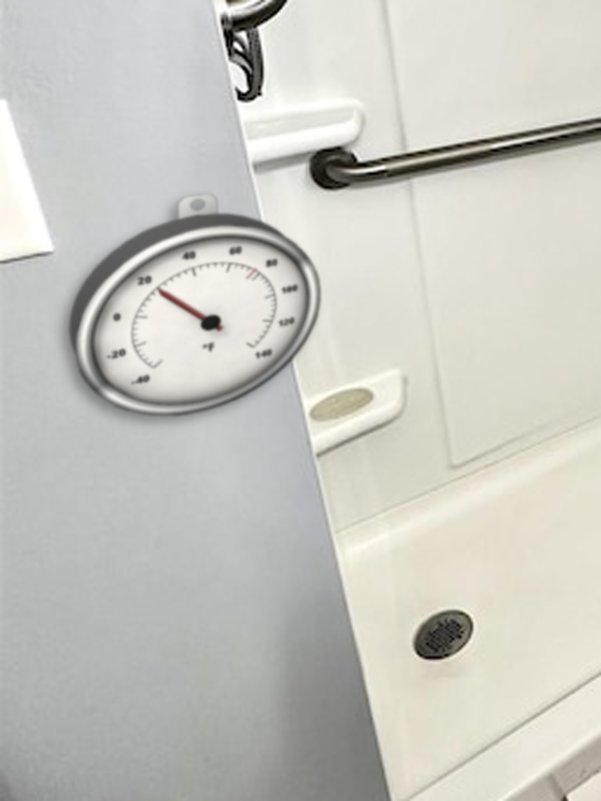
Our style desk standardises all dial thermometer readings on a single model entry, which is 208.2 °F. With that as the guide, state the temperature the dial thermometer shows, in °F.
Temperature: 20 °F
